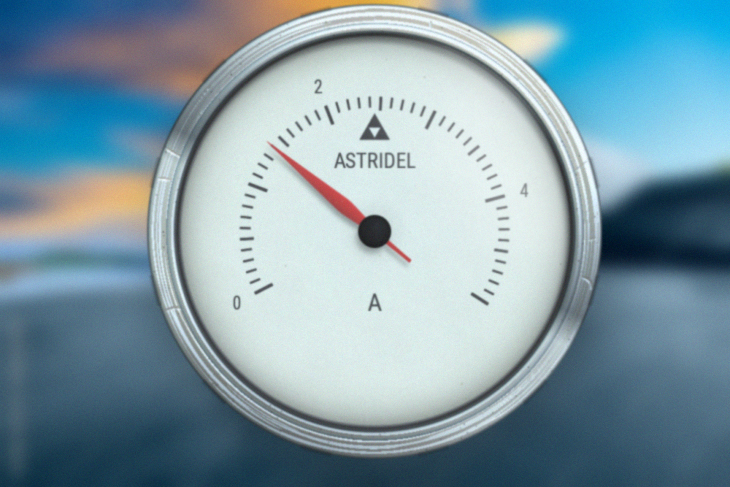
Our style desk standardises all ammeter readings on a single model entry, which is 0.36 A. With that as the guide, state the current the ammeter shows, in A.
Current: 1.4 A
